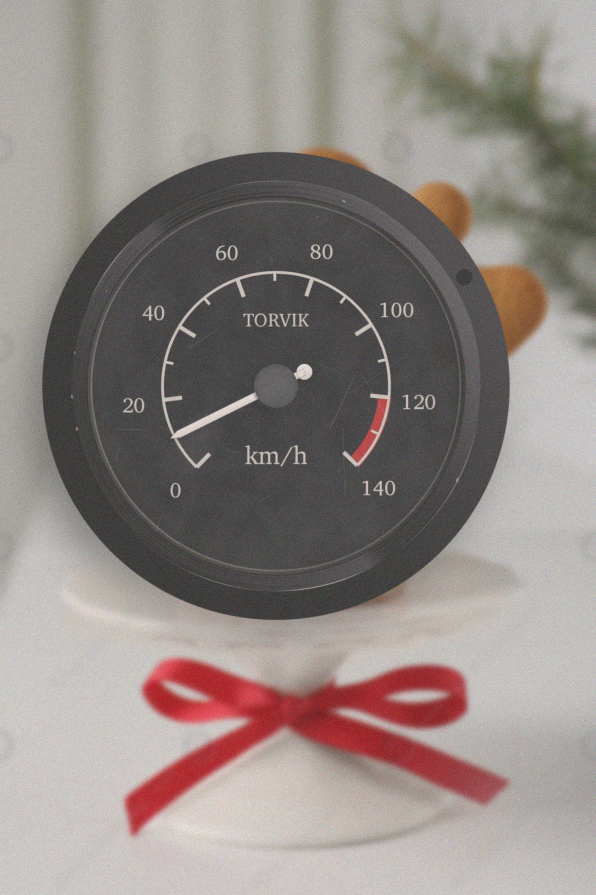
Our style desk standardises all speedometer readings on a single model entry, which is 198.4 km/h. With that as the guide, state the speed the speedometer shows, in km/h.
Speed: 10 km/h
